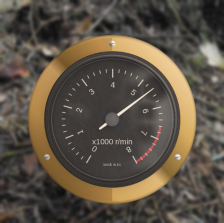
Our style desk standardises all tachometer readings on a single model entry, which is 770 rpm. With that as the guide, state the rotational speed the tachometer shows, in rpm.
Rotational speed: 5400 rpm
